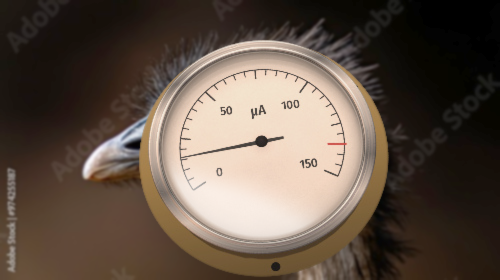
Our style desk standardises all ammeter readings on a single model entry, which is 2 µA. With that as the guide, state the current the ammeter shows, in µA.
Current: 15 µA
